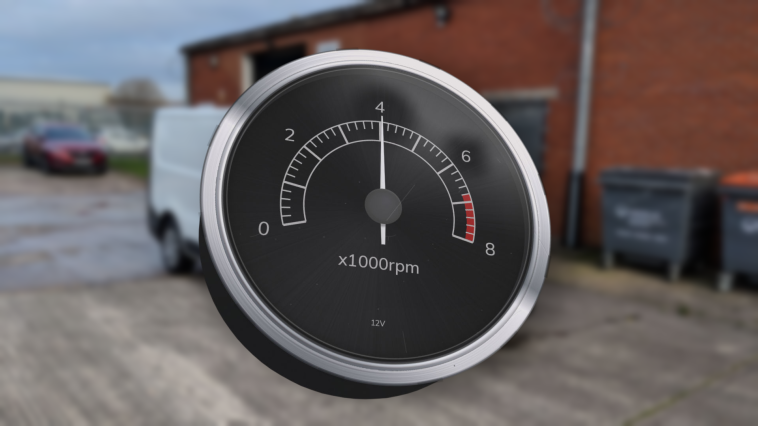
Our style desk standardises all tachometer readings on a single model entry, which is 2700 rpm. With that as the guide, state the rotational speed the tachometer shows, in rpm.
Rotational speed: 4000 rpm
